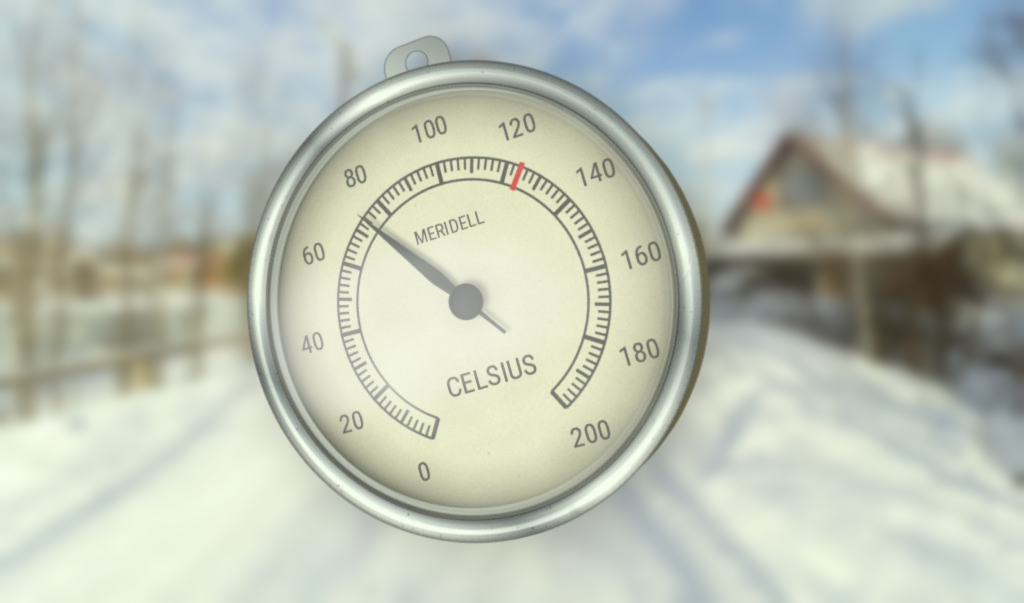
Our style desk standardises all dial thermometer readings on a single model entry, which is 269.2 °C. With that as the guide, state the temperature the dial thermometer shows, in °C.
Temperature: 74 °C
